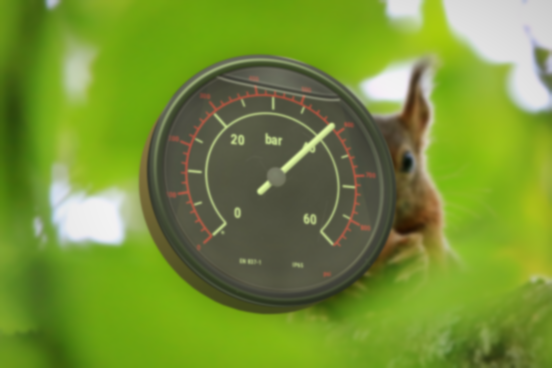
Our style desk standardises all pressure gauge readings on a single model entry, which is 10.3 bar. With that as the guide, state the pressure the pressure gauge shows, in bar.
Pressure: 40 bar
